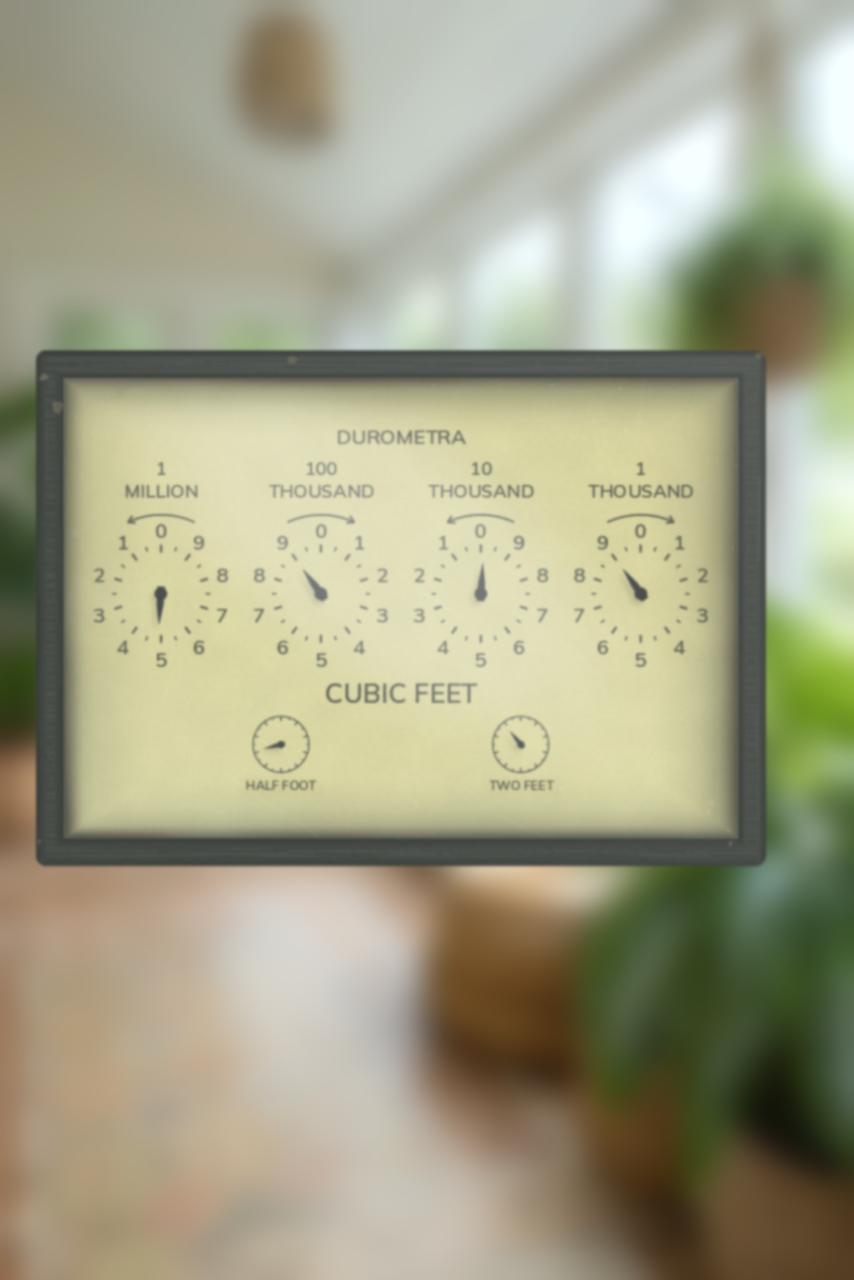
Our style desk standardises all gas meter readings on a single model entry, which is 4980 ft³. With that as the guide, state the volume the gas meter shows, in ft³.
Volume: 489900 ft³
